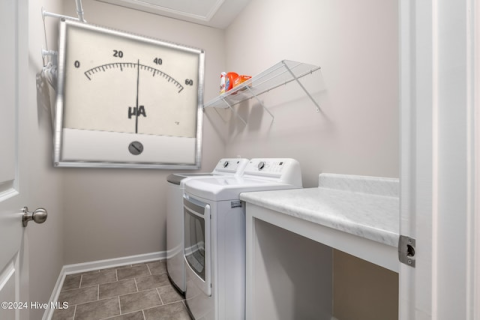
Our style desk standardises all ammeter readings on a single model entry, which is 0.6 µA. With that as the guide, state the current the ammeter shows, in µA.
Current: 30 µA
